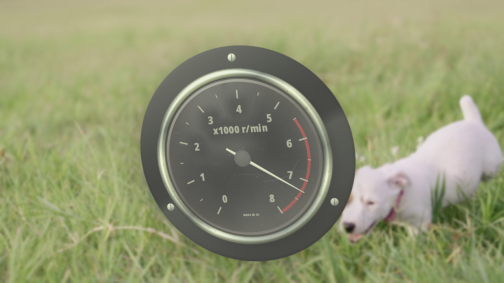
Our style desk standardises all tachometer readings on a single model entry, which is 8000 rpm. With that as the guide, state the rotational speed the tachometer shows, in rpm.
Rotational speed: 7250 rpm
